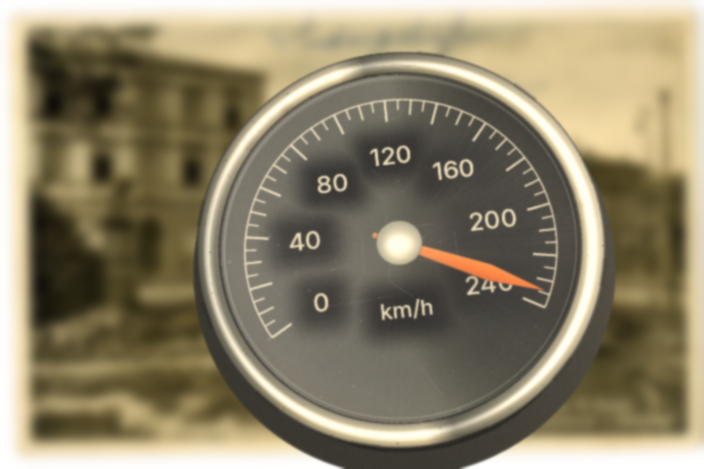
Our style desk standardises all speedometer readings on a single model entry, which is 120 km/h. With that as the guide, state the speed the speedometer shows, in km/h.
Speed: 235 km/h
